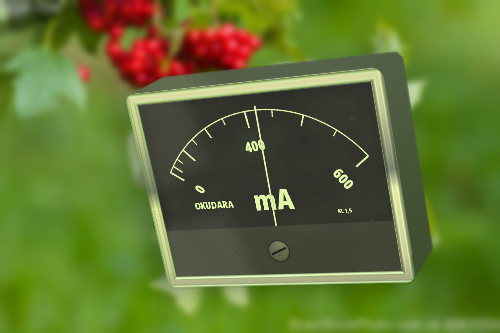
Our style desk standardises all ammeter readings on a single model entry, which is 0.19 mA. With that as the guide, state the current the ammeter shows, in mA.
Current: 425 mA
